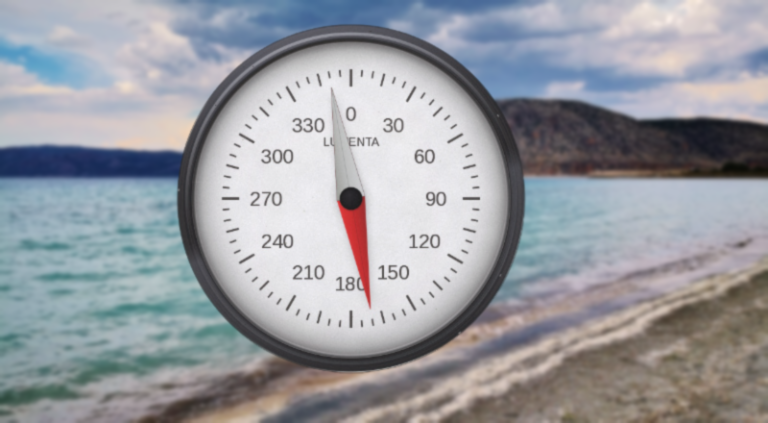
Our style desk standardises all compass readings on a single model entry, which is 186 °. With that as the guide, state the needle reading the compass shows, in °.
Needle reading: 170 °
